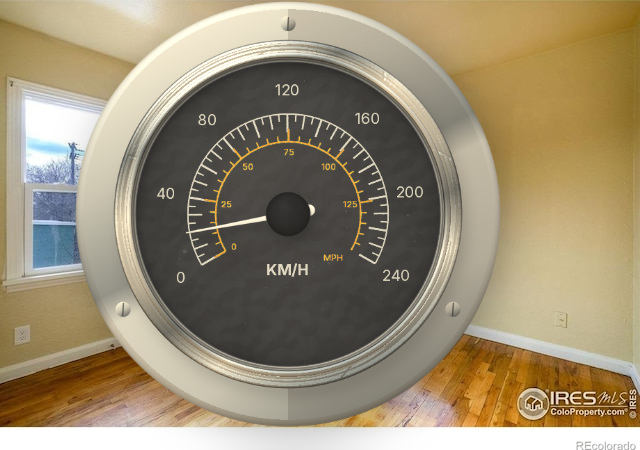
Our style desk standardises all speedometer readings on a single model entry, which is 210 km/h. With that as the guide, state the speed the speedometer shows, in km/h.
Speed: 20 km/h
